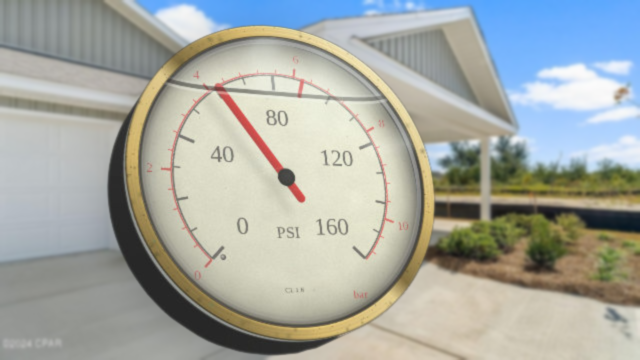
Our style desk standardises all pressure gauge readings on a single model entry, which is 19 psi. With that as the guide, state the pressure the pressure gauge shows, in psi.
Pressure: 60 psi
